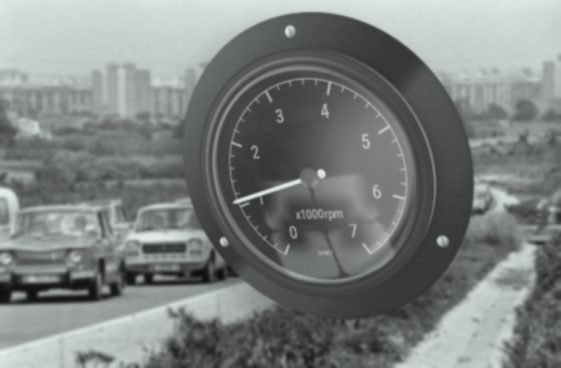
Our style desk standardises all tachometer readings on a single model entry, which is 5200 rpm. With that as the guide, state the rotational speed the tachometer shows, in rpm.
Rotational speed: 1100 rpm
